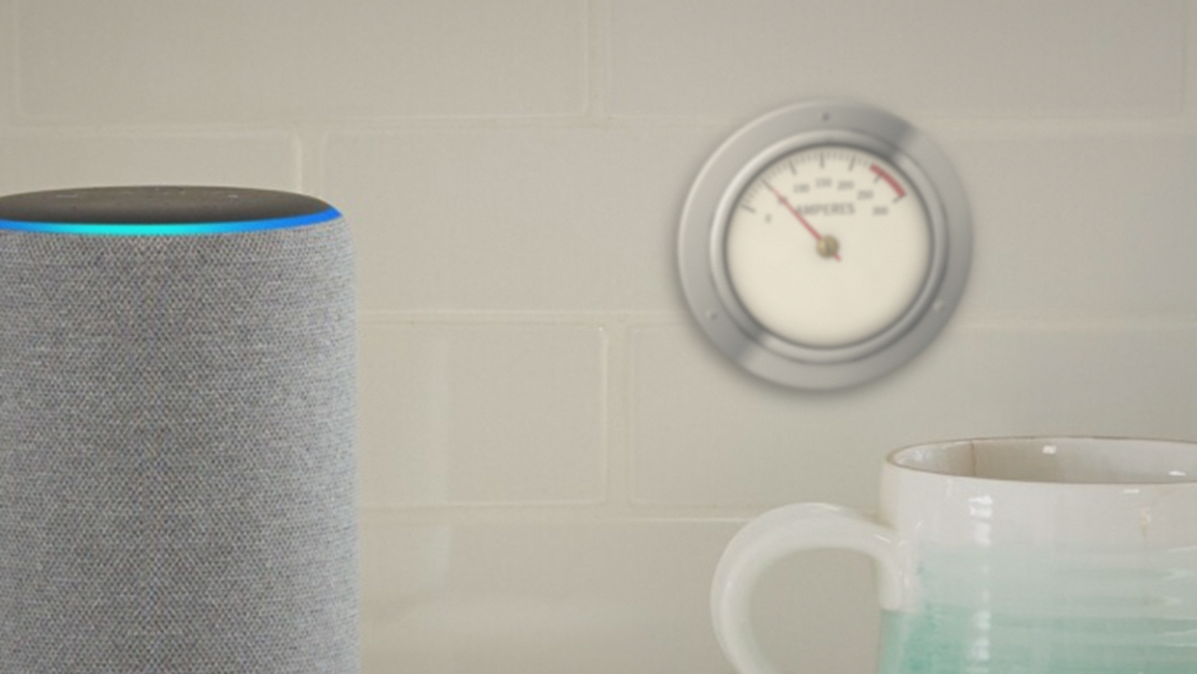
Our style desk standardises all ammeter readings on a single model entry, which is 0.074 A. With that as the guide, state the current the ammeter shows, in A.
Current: 50 A
